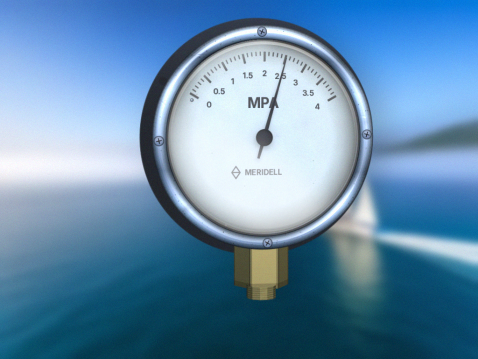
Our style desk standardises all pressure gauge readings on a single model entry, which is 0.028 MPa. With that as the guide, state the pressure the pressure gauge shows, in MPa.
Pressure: 2.5 MPa
